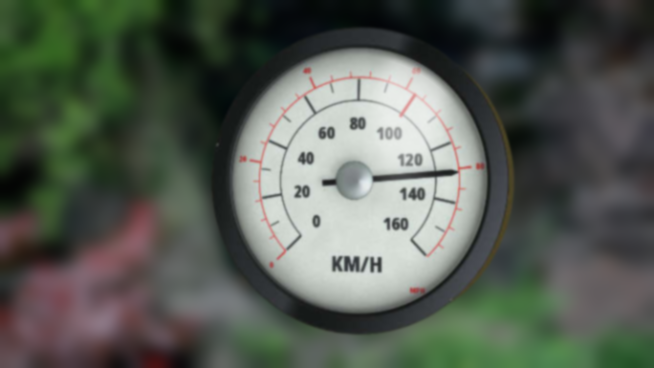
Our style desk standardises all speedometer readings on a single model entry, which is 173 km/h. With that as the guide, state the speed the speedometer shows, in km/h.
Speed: 130 km/h
